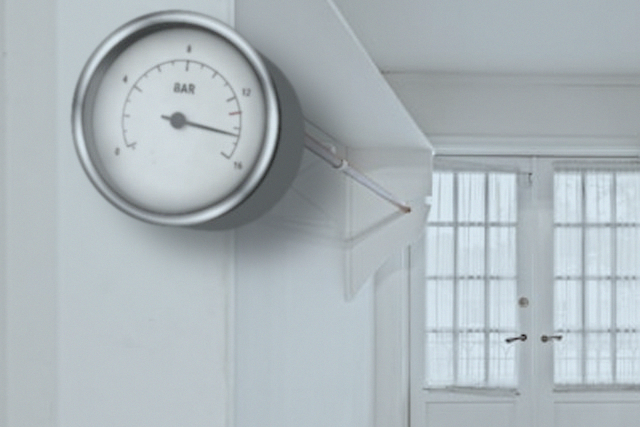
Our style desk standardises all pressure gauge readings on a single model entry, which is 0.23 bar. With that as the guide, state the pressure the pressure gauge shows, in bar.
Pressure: 14.5 bar
